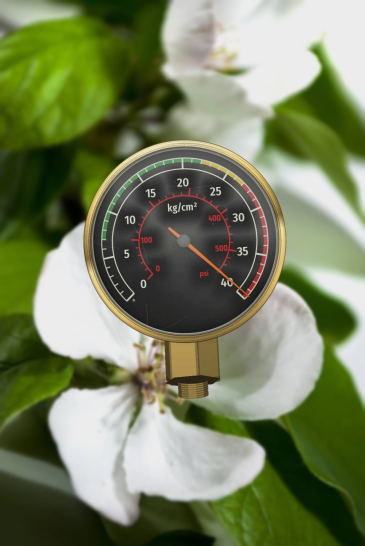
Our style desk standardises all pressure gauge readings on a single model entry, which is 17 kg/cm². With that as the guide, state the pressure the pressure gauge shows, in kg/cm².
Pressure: 39.5 kg/cm²
